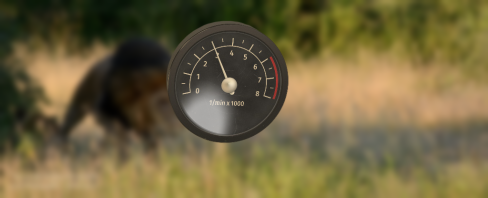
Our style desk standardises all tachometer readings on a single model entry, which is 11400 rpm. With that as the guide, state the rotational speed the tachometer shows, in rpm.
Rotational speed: 3000 rpm
